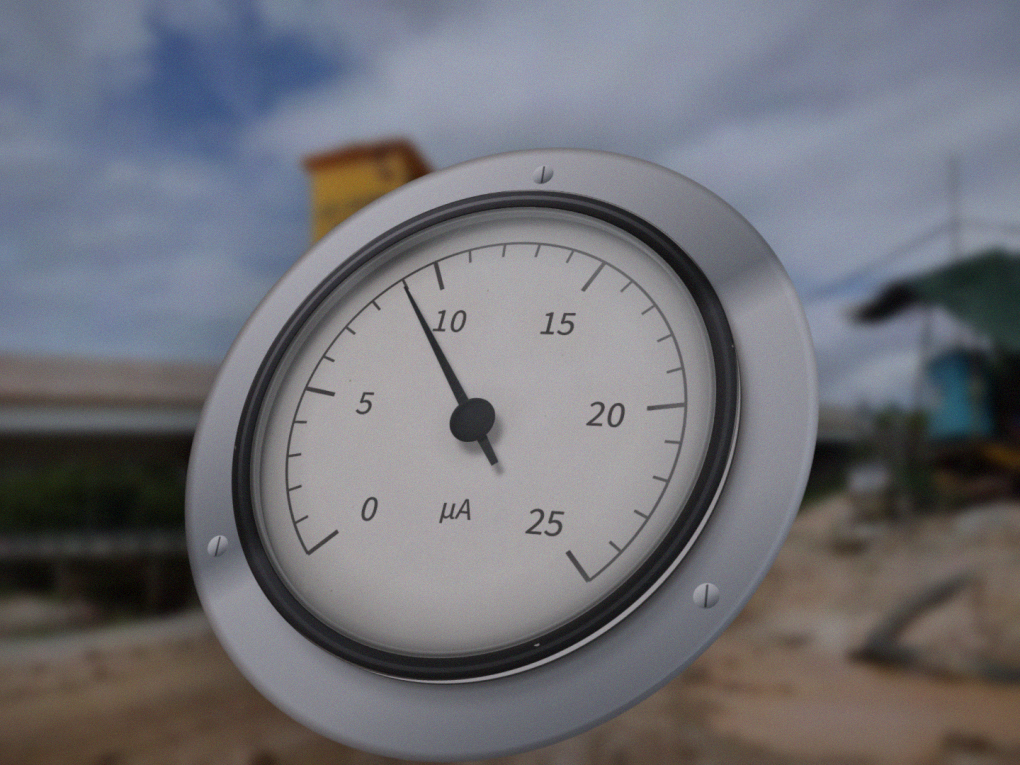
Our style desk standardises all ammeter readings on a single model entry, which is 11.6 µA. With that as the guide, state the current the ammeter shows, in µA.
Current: 9 µA
